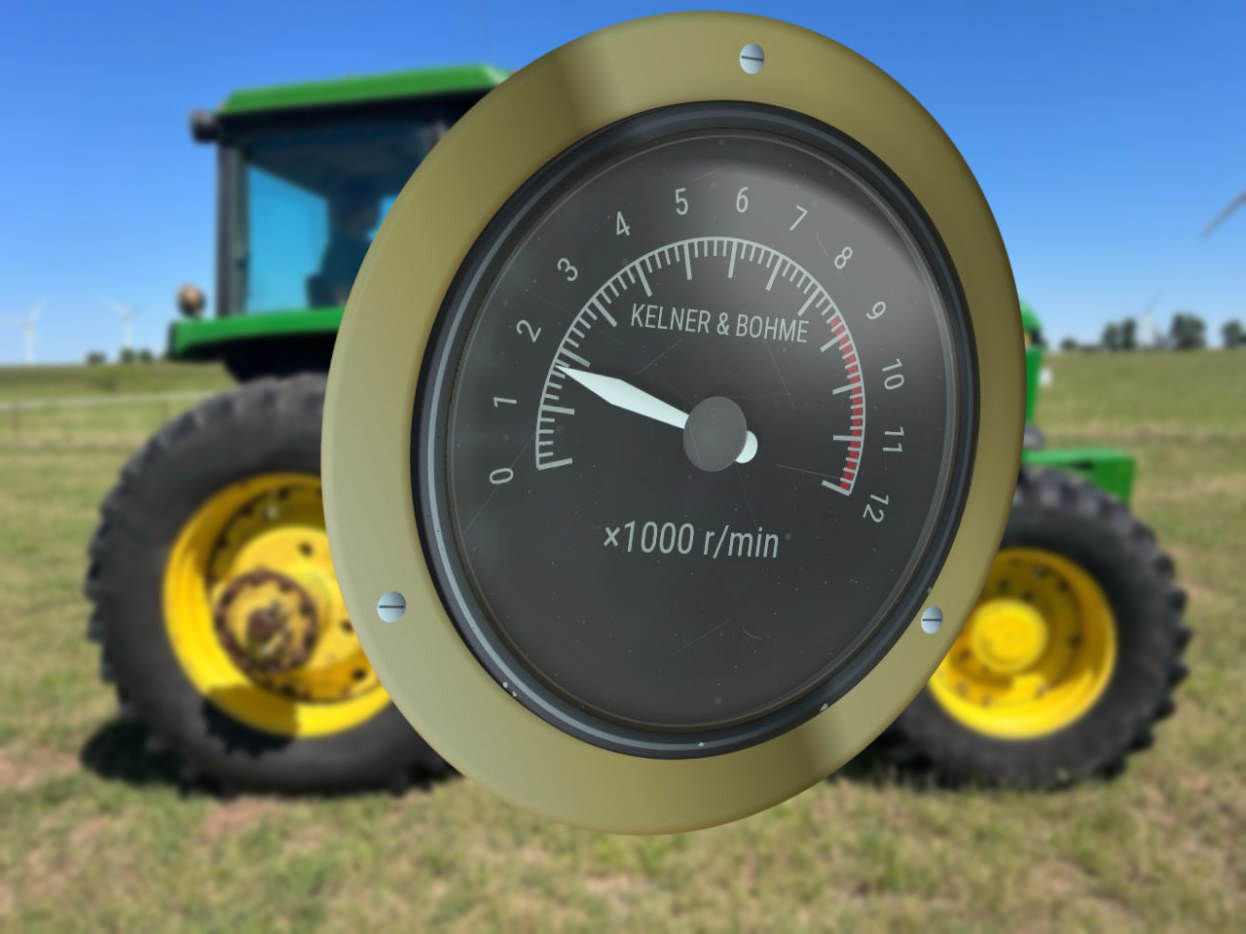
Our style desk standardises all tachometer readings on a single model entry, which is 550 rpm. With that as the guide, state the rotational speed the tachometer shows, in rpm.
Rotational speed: 1700 rpm
